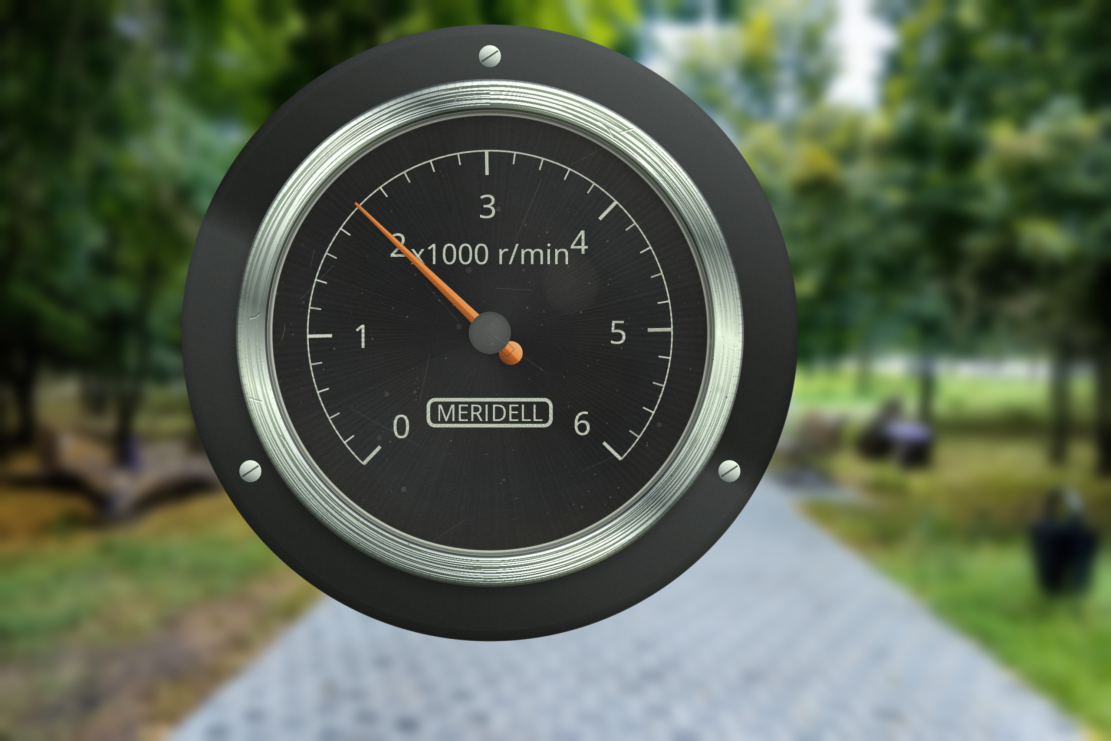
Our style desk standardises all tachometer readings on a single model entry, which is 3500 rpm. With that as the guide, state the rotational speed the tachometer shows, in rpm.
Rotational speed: 2000 rpm
